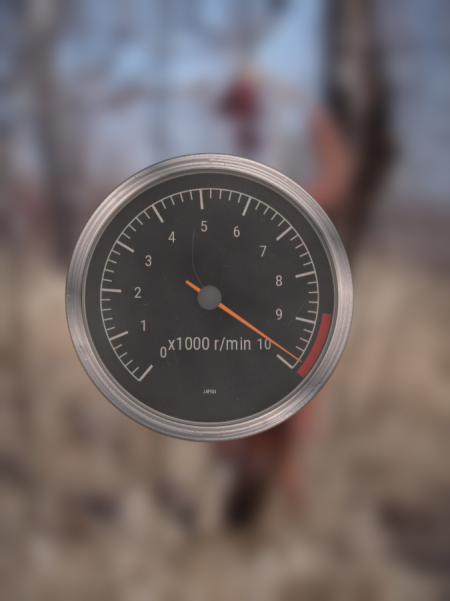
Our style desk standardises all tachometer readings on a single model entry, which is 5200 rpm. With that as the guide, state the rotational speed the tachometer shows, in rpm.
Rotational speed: 9800 rpm
